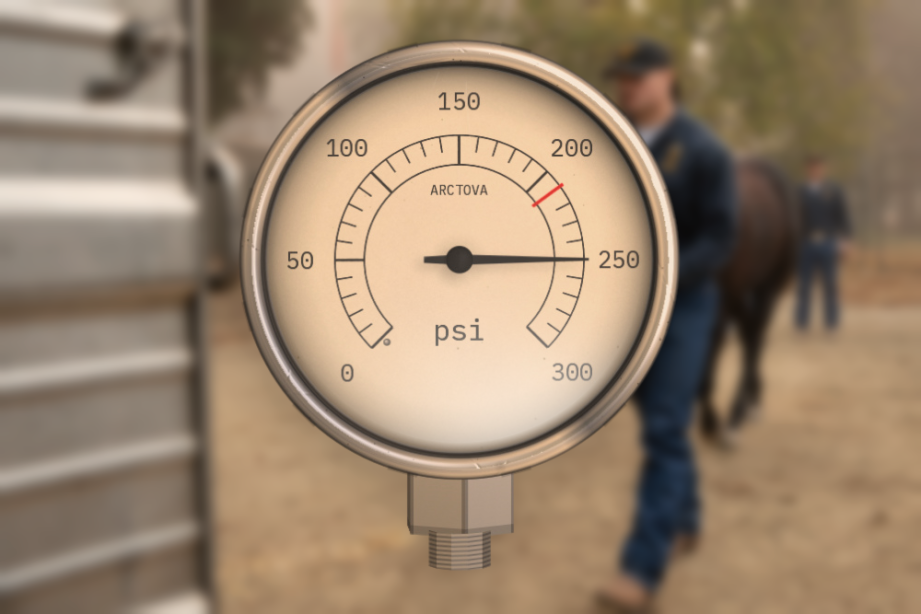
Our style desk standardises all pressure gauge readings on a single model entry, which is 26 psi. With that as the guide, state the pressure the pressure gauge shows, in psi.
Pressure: 250 psi
